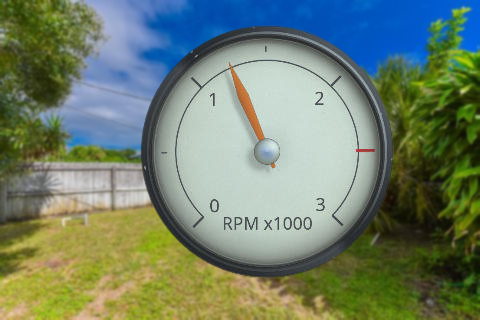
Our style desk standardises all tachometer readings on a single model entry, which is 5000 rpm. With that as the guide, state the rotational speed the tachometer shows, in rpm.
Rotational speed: 1250 rpm
